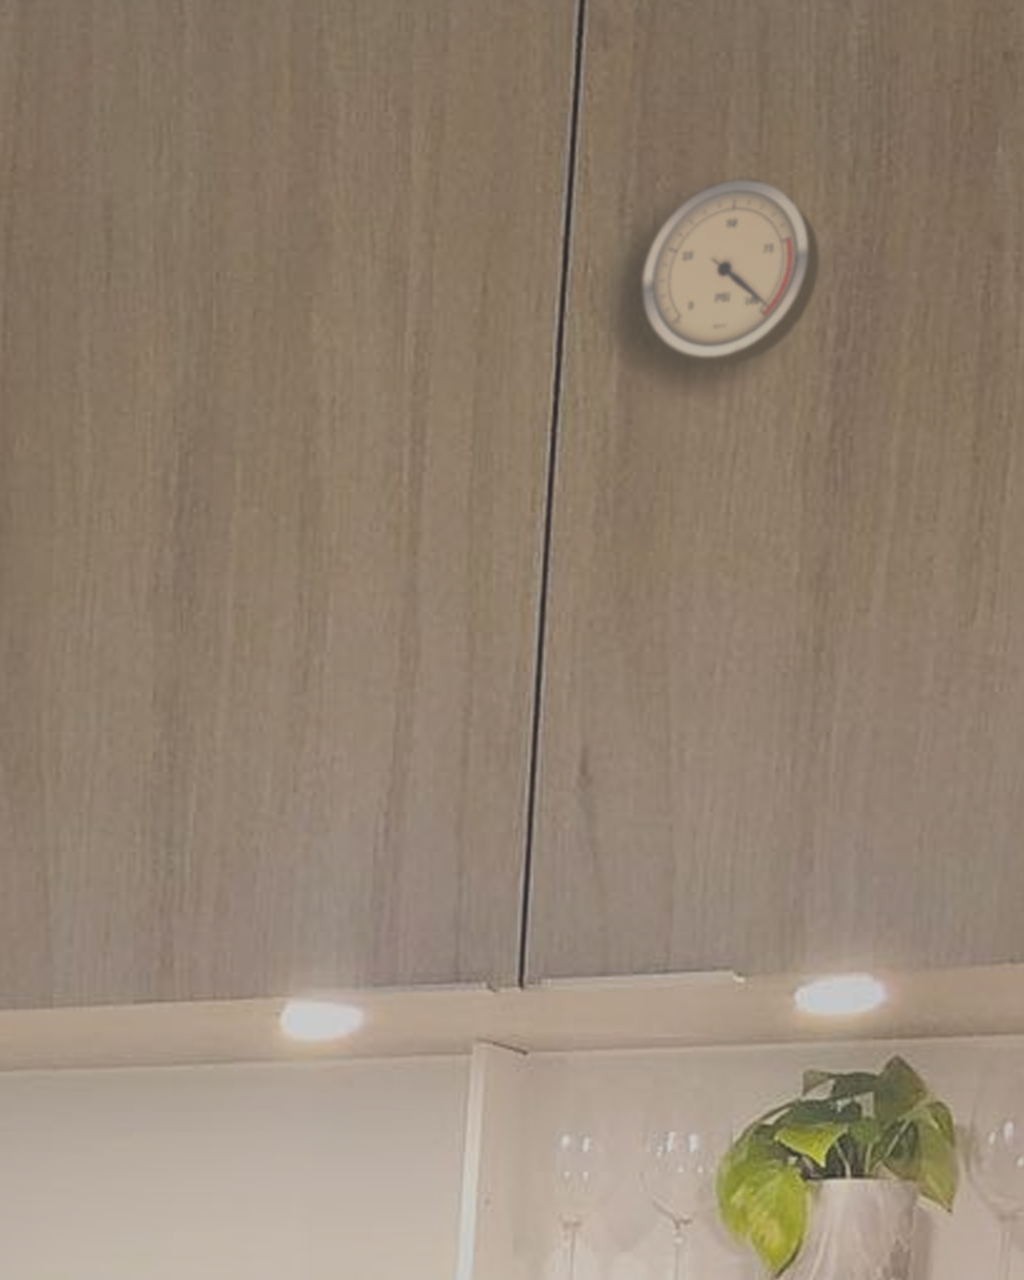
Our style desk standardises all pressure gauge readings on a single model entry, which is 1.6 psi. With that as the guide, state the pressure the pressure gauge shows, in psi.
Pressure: 97.5 psi
